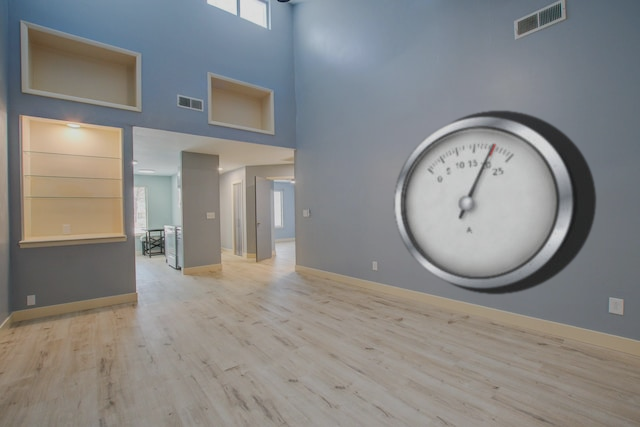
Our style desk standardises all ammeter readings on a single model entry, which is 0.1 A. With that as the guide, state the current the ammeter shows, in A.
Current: 20 A
